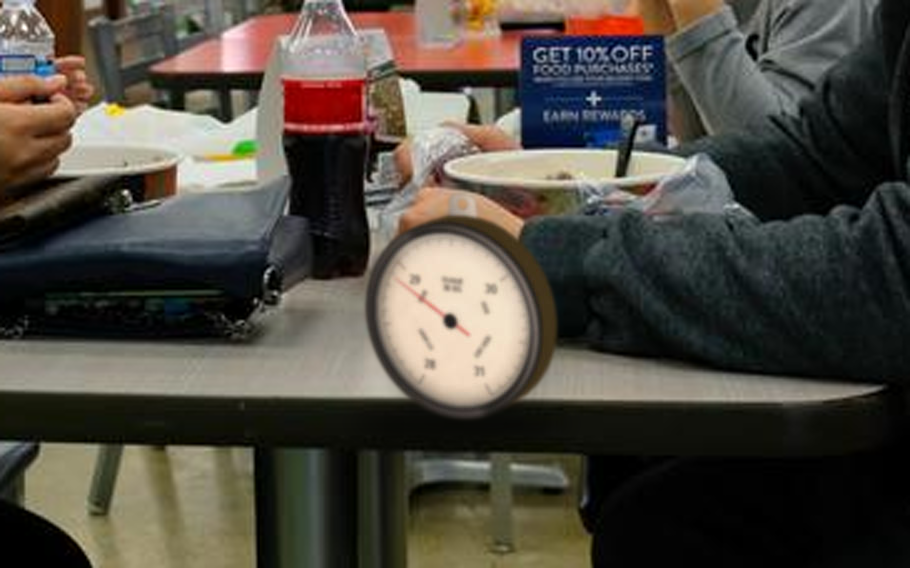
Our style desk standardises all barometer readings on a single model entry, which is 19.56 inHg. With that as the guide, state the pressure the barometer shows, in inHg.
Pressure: 28.9 inHg
